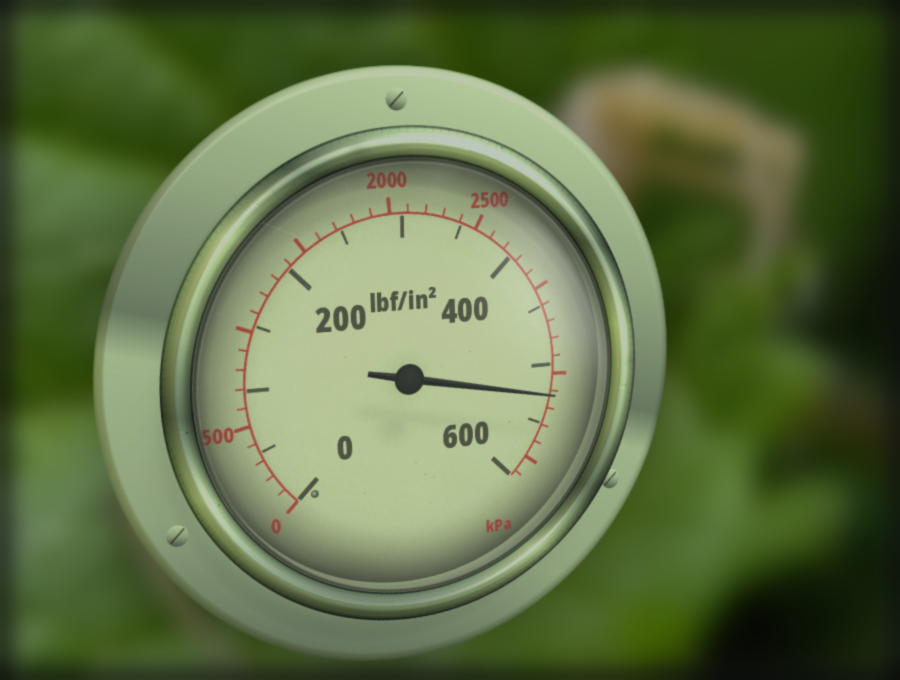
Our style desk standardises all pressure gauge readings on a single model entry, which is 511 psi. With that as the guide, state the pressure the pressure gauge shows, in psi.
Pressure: 525 psi
